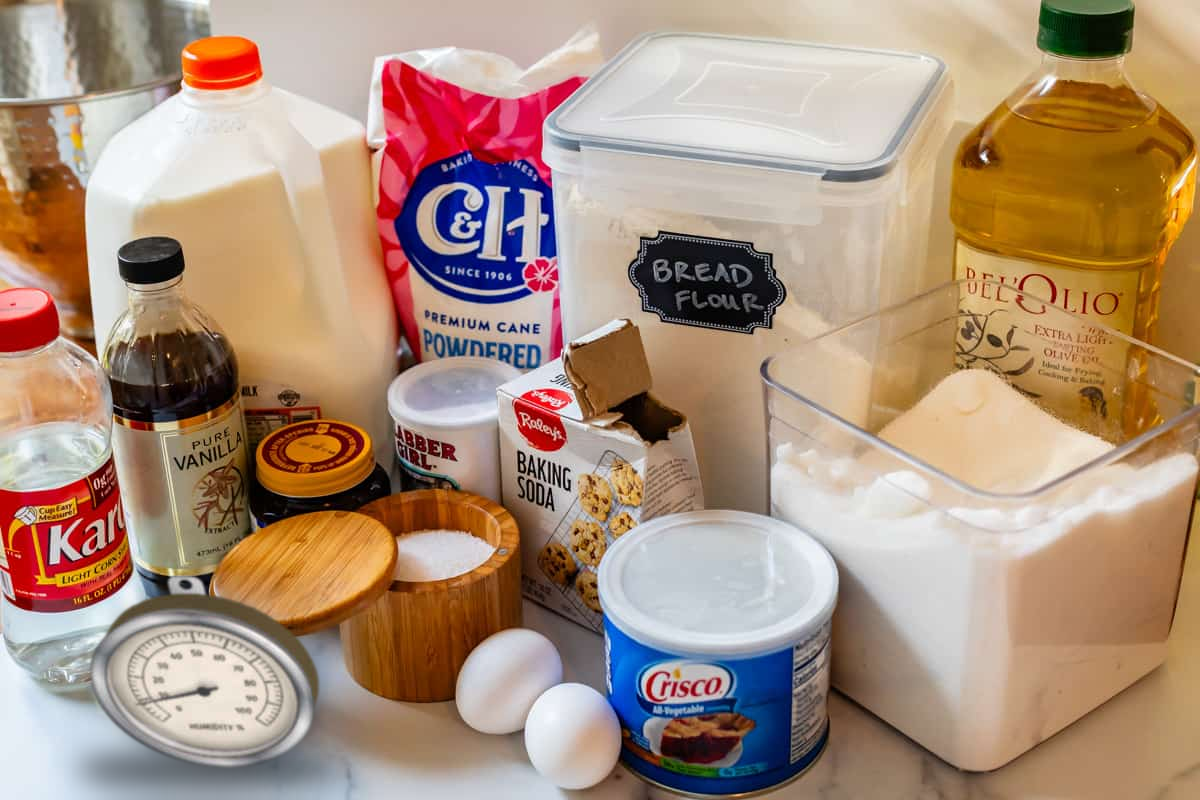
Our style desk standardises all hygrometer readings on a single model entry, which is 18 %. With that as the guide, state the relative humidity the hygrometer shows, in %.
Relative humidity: 10 %
